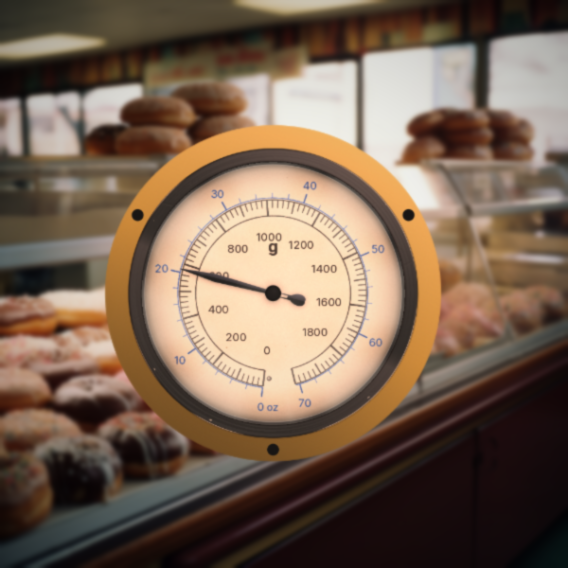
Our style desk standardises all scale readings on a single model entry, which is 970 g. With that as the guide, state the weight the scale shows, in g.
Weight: 580 g
